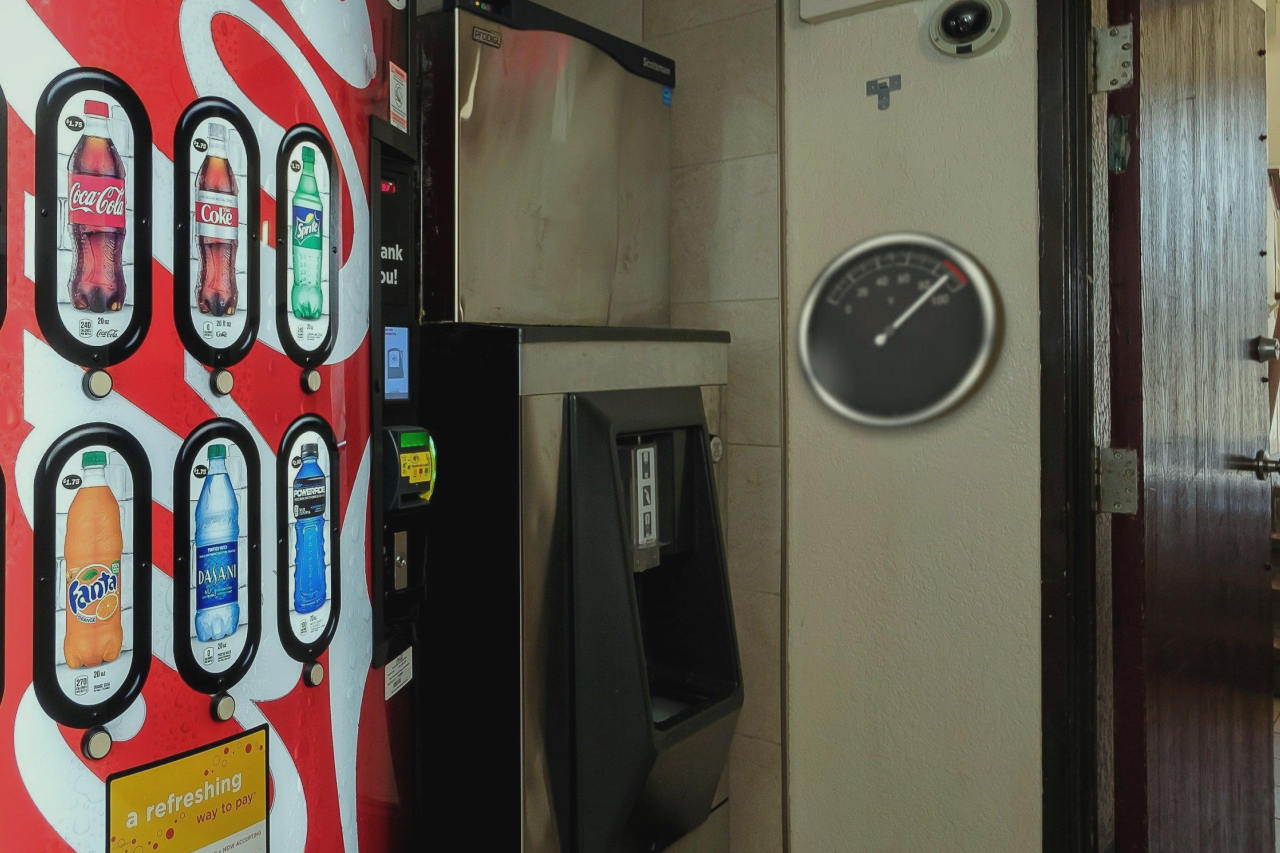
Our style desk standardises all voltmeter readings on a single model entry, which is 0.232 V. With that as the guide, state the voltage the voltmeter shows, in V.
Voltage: 90 V
